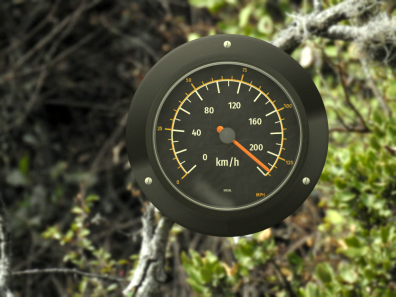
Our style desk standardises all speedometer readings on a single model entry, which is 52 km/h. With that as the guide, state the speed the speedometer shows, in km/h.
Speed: 215 km/h
